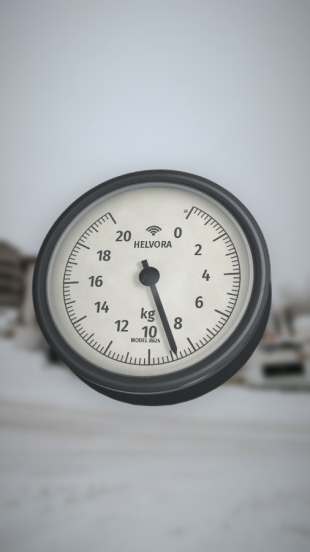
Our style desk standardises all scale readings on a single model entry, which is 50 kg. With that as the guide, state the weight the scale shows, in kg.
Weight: 8.8 kg
